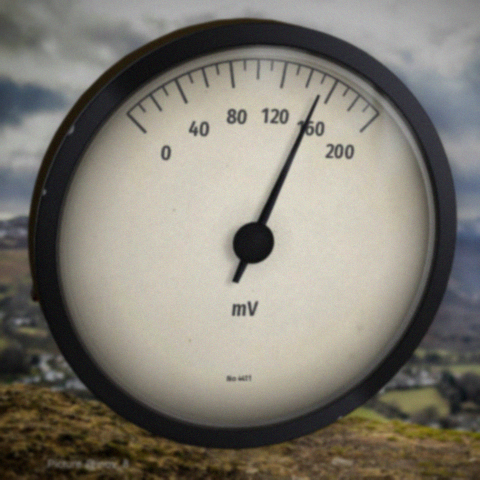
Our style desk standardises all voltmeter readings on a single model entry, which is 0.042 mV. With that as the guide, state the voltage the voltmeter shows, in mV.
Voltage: 150 mV
